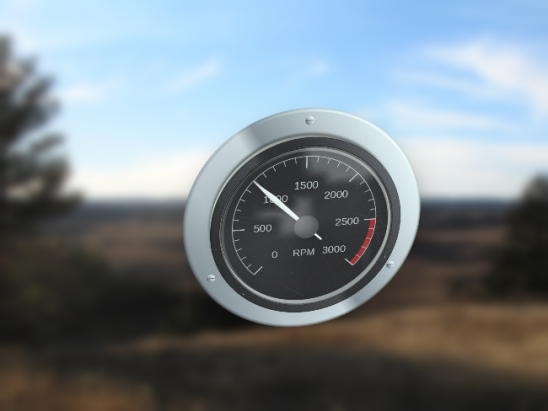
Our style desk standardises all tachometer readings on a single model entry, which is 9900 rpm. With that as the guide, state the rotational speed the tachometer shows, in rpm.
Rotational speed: 1000 rpm
